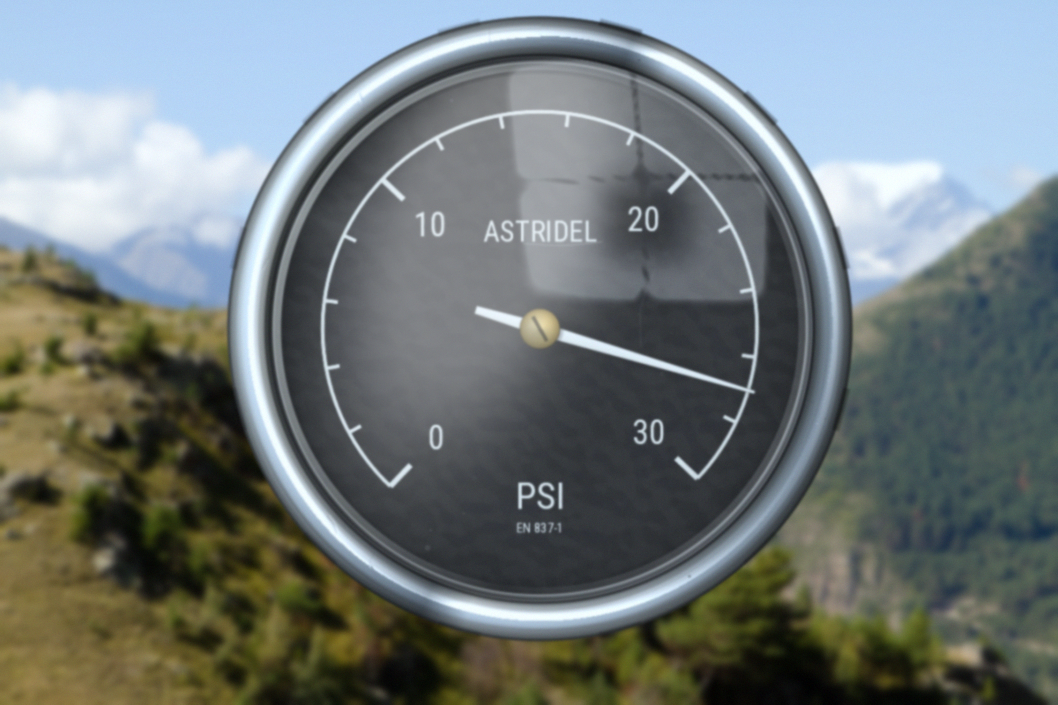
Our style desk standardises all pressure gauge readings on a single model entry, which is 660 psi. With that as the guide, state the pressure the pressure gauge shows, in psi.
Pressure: 27 psi
